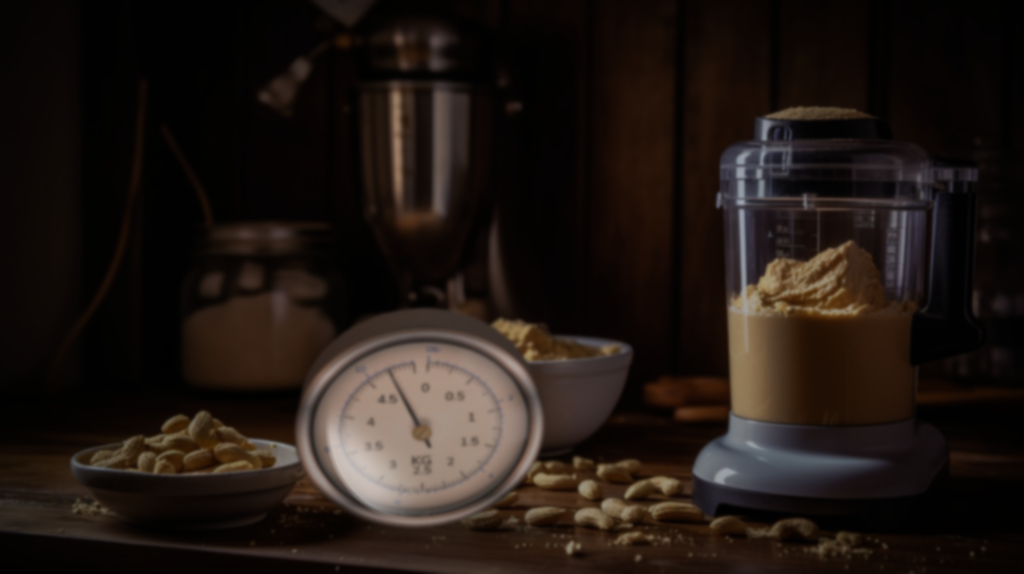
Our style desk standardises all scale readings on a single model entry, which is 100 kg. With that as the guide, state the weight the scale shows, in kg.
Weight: 4.75 kg
